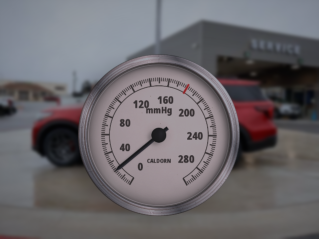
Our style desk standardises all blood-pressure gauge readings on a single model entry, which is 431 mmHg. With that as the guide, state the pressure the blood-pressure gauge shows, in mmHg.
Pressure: 20 mmHg
